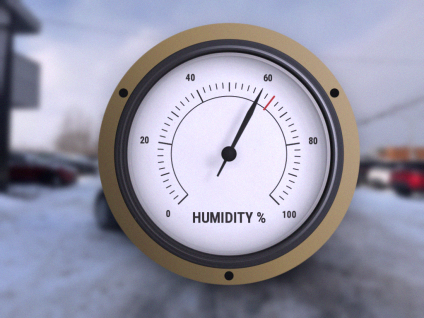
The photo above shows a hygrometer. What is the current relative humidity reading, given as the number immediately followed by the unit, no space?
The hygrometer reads 60%
